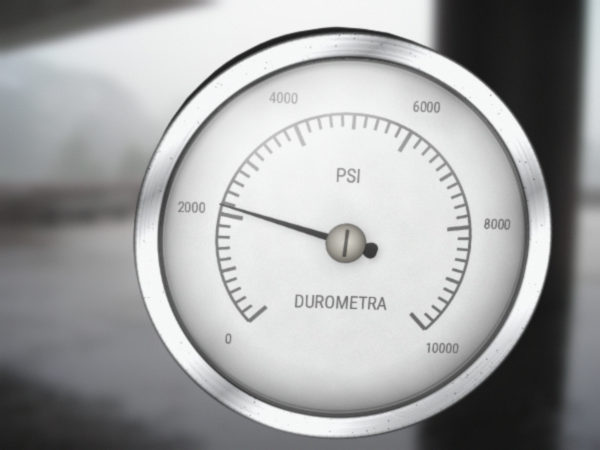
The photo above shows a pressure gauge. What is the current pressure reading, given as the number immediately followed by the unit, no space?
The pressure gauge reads 2200psi
